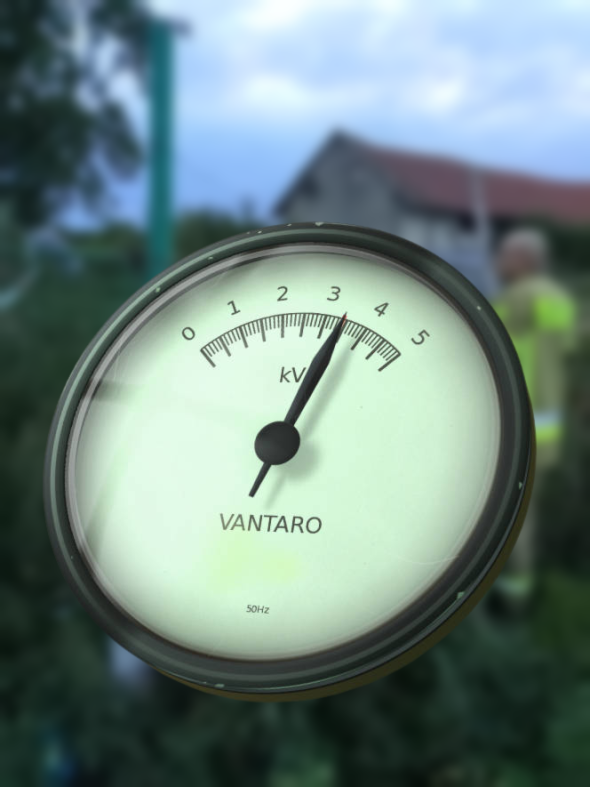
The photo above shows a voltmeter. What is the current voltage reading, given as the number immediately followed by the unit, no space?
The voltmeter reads 3.5kV
